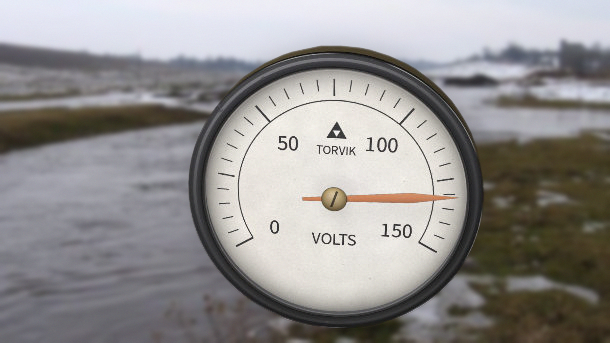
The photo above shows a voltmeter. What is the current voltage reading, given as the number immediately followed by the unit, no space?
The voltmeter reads 130V
